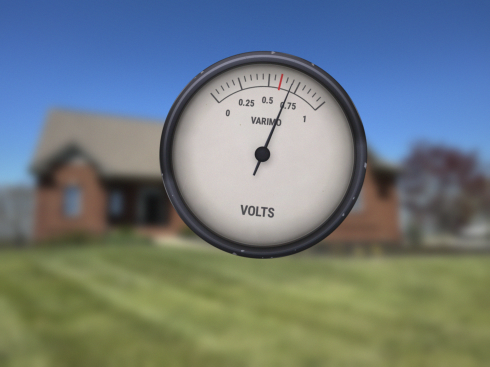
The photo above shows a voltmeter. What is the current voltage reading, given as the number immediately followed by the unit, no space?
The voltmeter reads 0.7V
